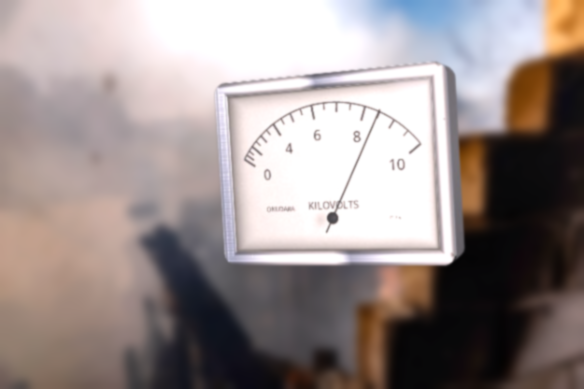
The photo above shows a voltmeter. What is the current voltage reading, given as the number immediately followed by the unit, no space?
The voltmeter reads 8.5kV
